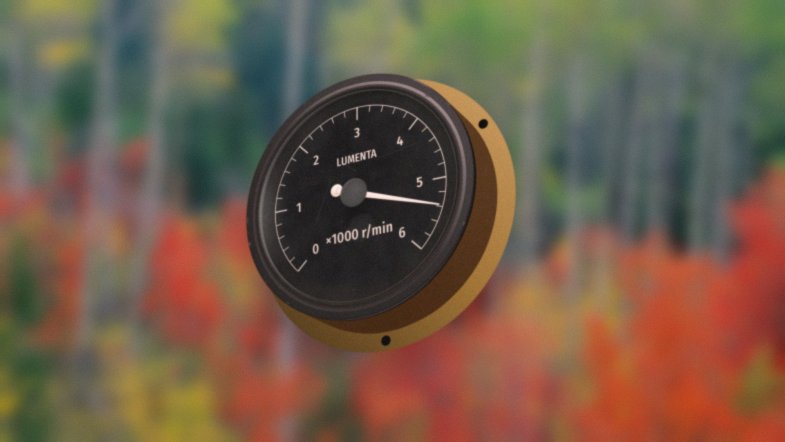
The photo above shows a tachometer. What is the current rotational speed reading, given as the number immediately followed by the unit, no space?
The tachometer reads 5400rpm
